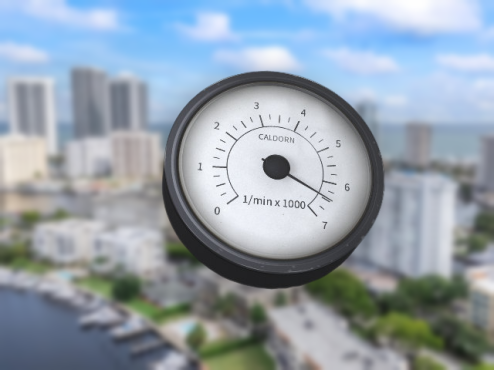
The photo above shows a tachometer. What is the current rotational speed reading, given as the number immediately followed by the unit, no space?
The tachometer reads 6500rpm
